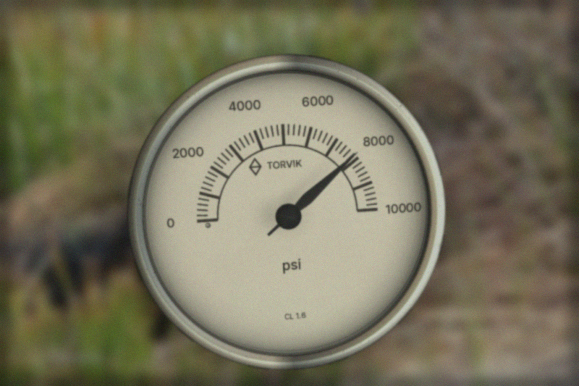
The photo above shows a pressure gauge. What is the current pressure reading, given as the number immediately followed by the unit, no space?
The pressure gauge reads 7800psi
